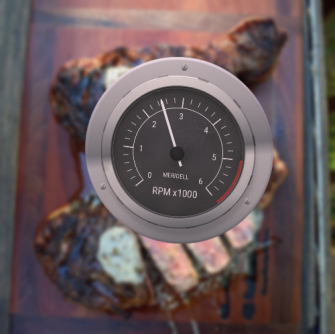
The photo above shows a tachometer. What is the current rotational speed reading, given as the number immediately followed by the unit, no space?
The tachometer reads 2500rpm
